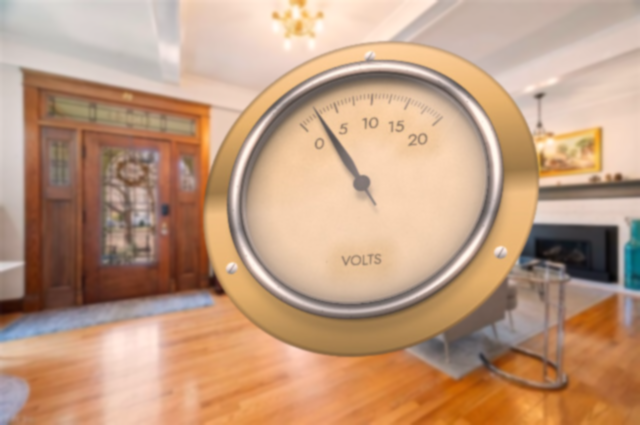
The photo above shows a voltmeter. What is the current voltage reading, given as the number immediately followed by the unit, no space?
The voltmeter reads 2.5V
